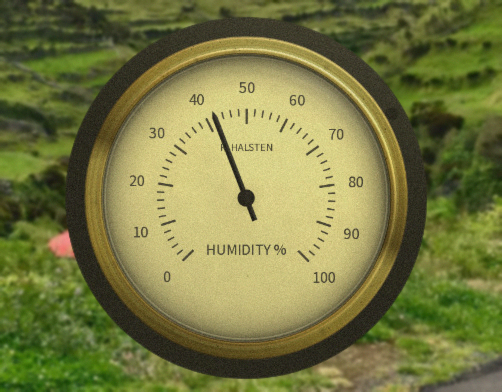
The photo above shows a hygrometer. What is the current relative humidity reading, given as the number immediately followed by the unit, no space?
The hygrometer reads 42%
